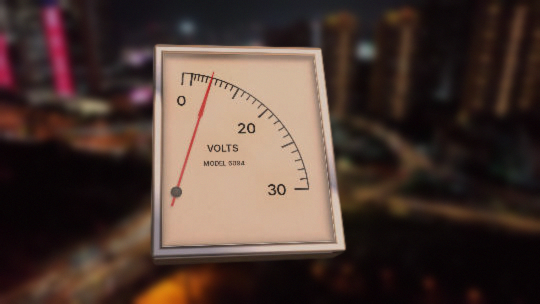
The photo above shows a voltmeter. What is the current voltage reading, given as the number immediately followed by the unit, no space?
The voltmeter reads 10V
